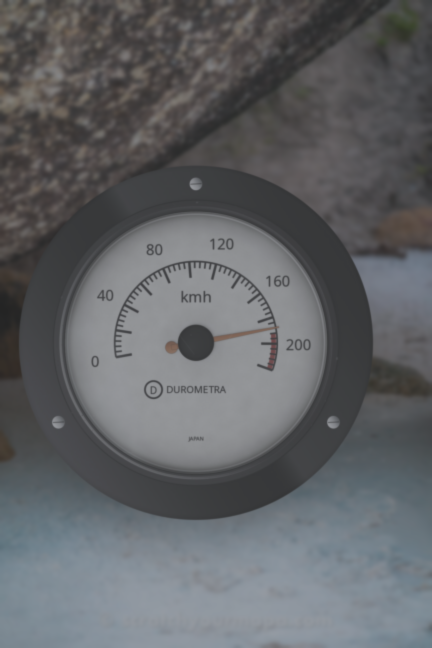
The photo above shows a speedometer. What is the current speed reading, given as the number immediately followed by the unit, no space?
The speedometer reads 188km/h
